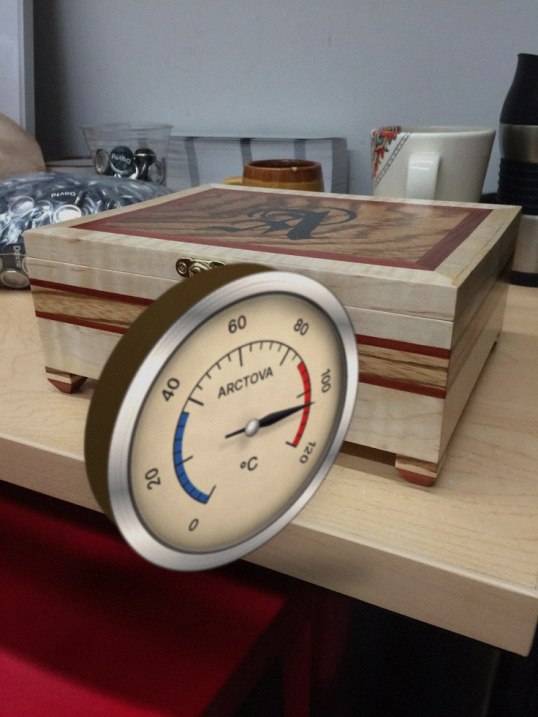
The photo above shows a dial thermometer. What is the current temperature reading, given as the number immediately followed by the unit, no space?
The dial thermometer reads 104°C
